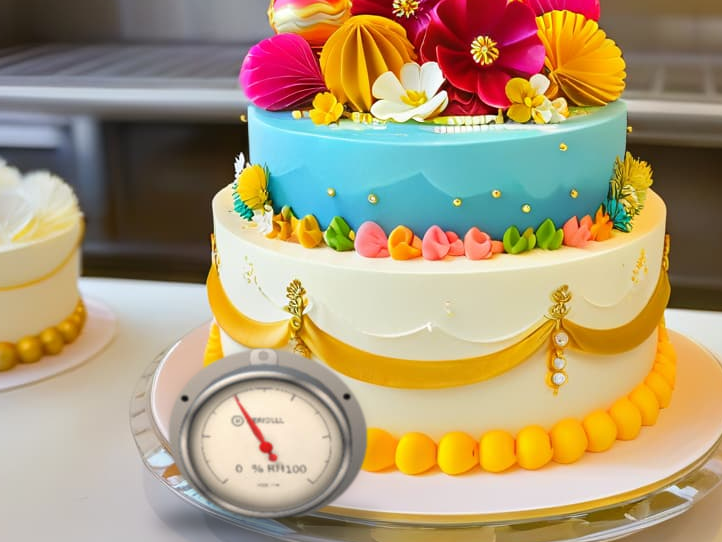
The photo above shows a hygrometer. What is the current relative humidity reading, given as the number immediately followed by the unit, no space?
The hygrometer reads 40%
